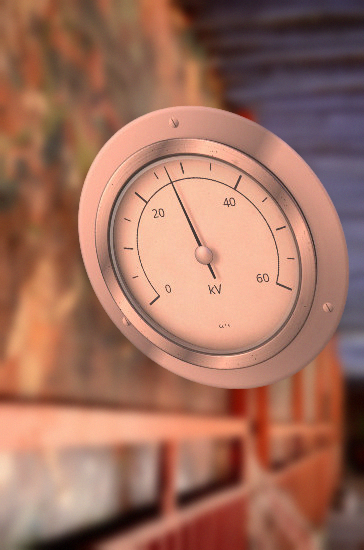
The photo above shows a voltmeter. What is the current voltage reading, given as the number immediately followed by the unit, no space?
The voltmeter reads 27.5kV
